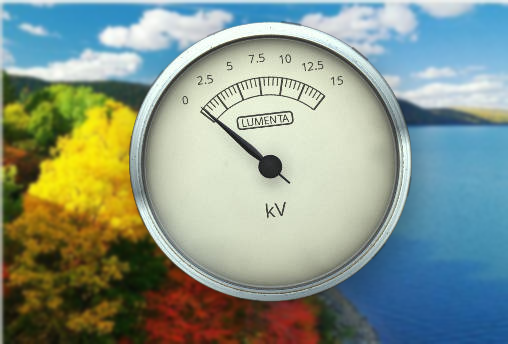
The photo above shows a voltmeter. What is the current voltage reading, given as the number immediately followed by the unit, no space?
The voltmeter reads 0.5kV
